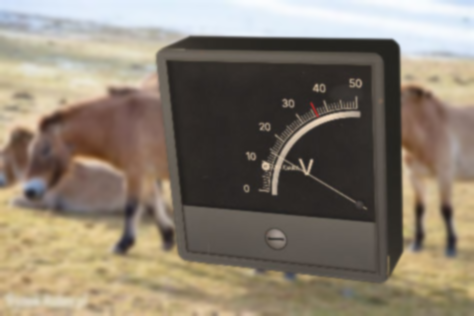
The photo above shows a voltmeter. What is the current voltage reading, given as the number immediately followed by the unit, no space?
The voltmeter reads 15V
